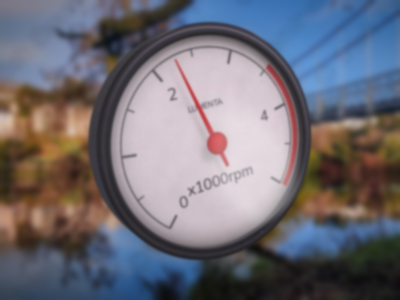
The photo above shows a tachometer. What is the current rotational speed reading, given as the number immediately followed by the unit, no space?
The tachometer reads 2250rpm
